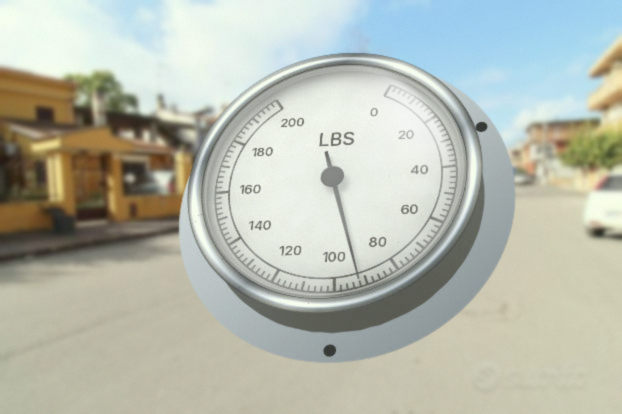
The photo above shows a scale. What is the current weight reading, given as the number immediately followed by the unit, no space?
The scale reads 92lb
